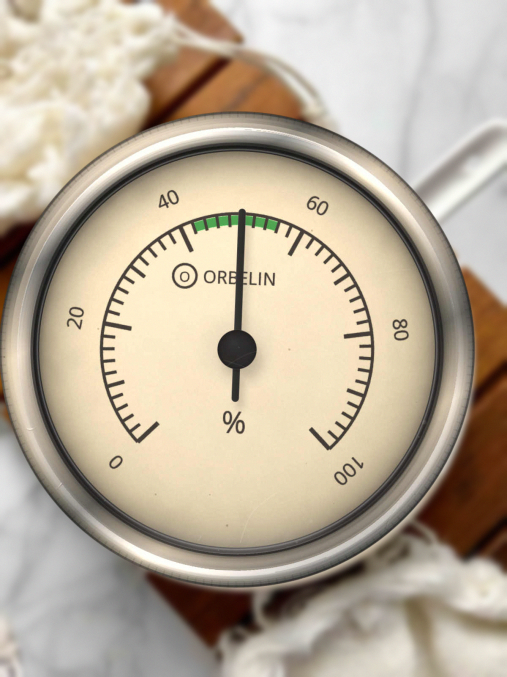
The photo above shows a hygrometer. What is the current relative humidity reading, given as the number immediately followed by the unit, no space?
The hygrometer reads 50%
